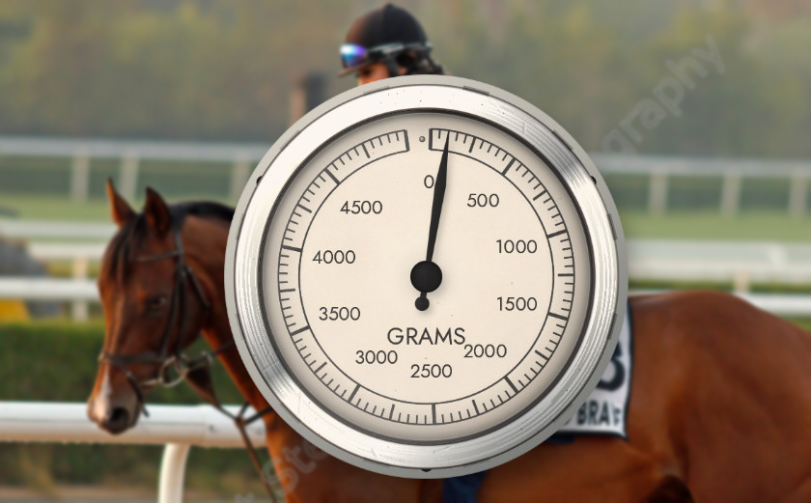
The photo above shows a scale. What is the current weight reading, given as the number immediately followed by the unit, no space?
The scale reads 100g
